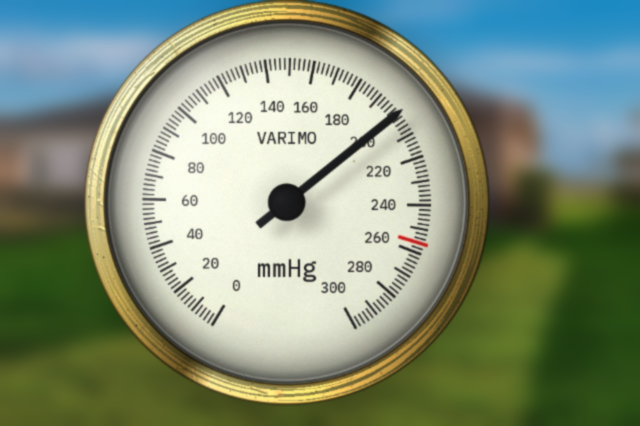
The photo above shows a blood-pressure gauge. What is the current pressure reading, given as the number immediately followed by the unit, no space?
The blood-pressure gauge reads 200mmHg
